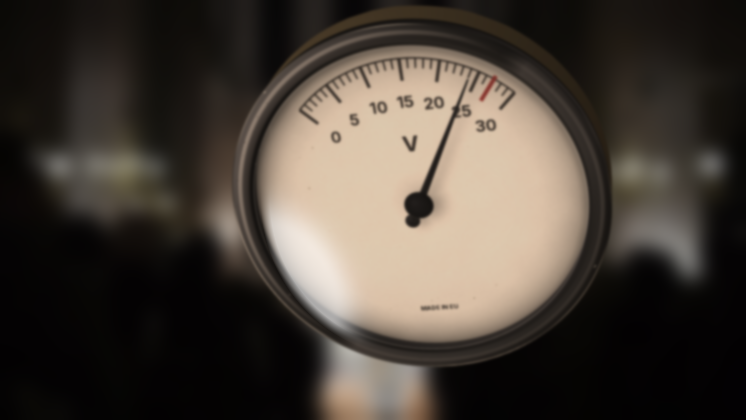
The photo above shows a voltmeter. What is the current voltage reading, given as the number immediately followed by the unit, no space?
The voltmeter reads 24V
